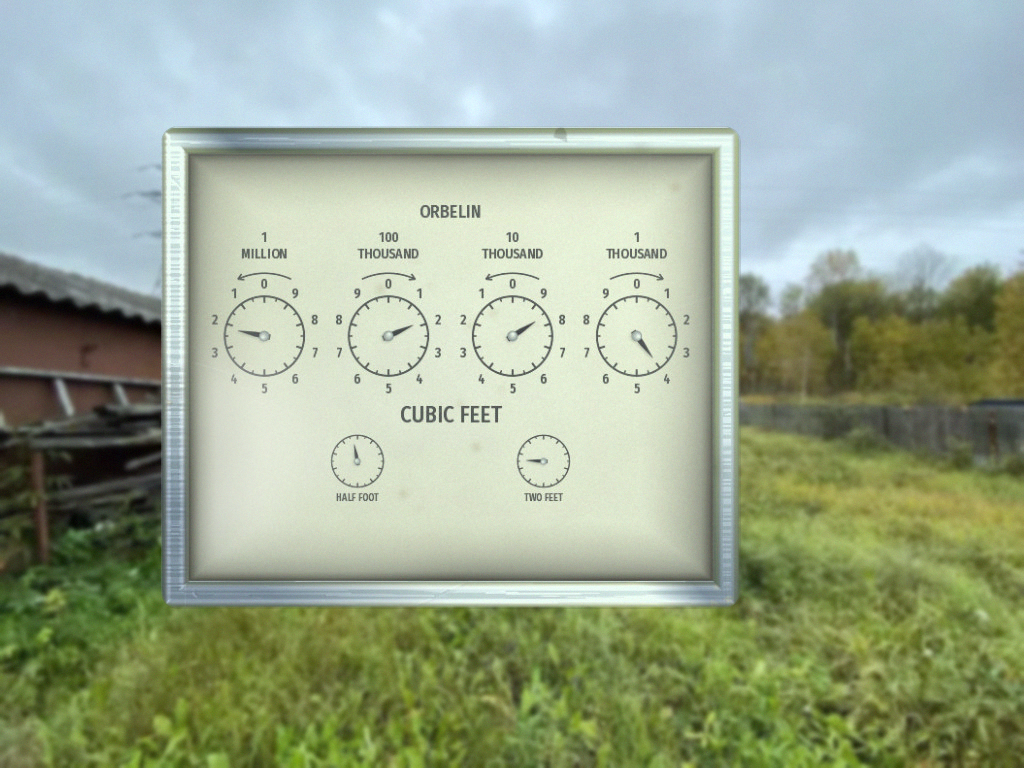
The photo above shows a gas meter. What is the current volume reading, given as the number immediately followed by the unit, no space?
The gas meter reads 218400ft³
